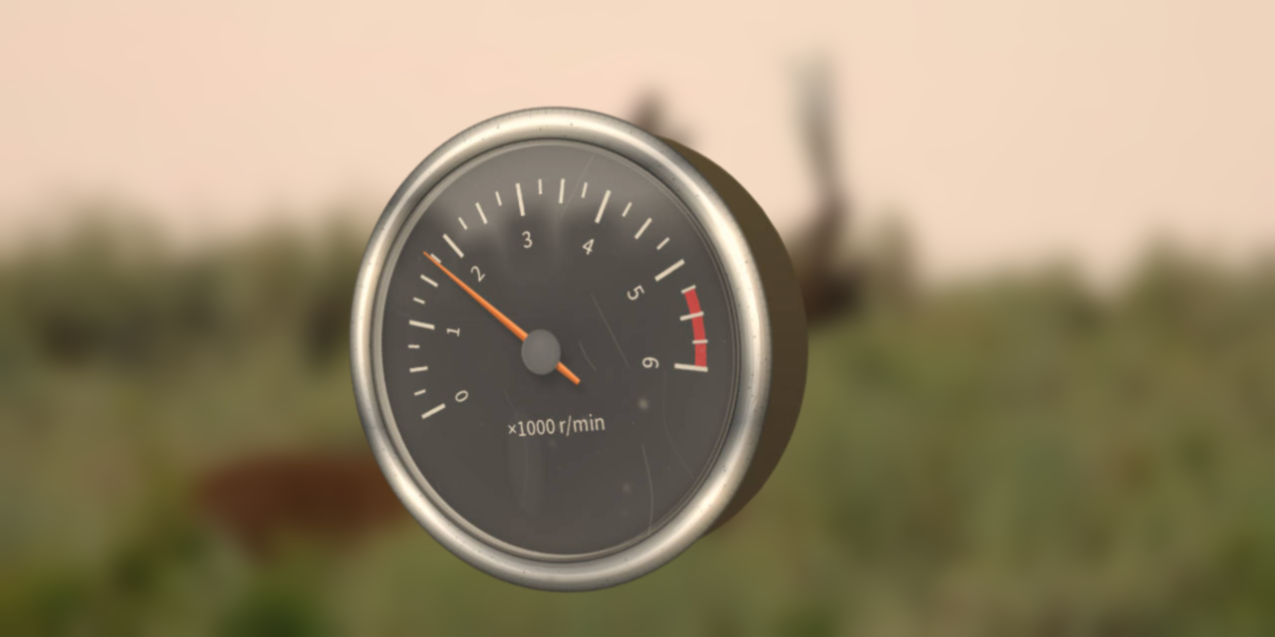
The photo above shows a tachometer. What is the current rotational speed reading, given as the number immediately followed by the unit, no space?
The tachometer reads 1750rpm
